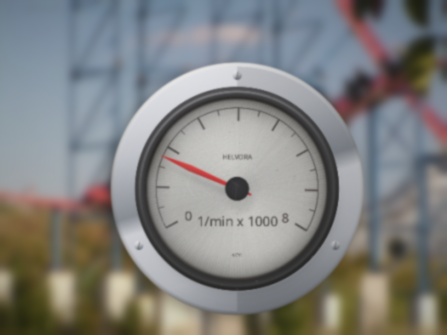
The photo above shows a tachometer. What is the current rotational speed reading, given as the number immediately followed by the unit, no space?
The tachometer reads 1750rpm
